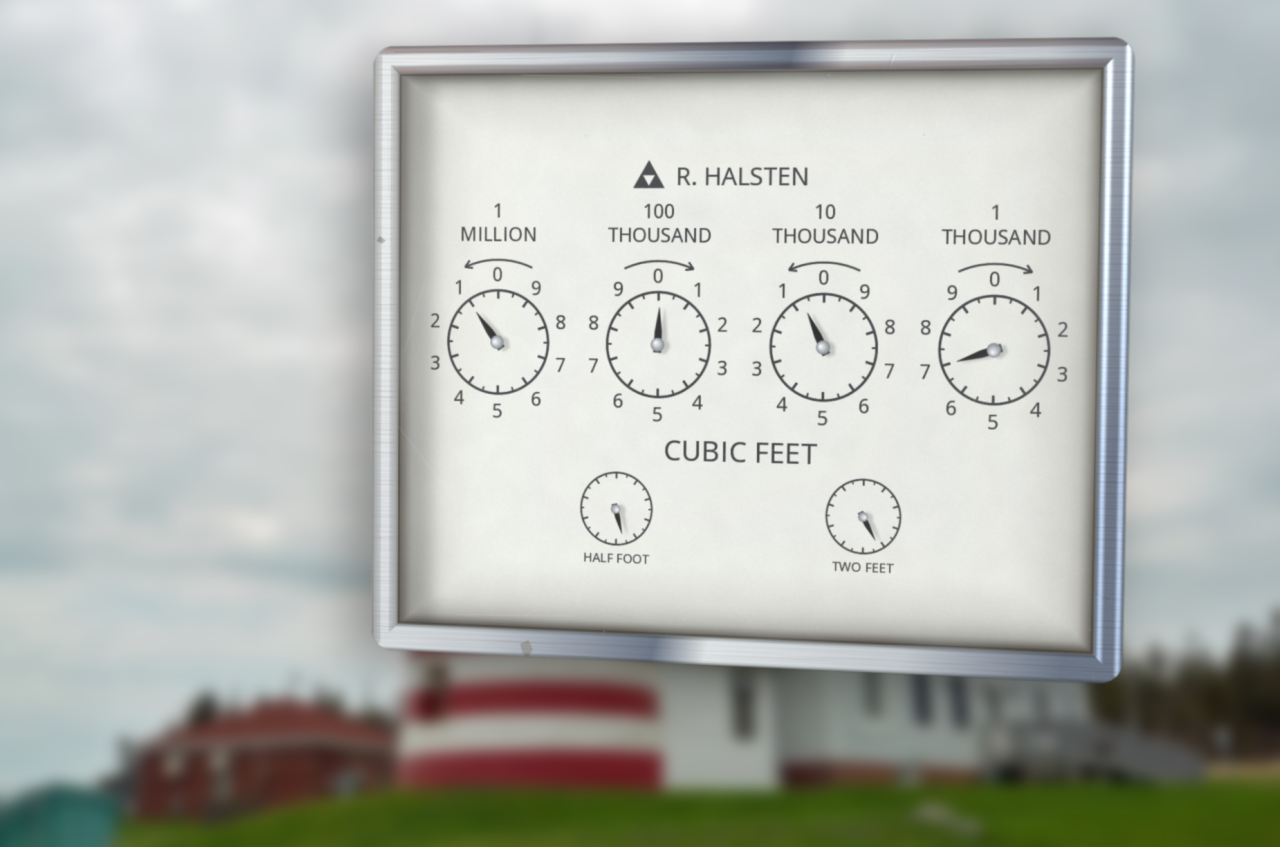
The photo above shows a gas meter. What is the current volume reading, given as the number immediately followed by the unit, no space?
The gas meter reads 100700ft³
